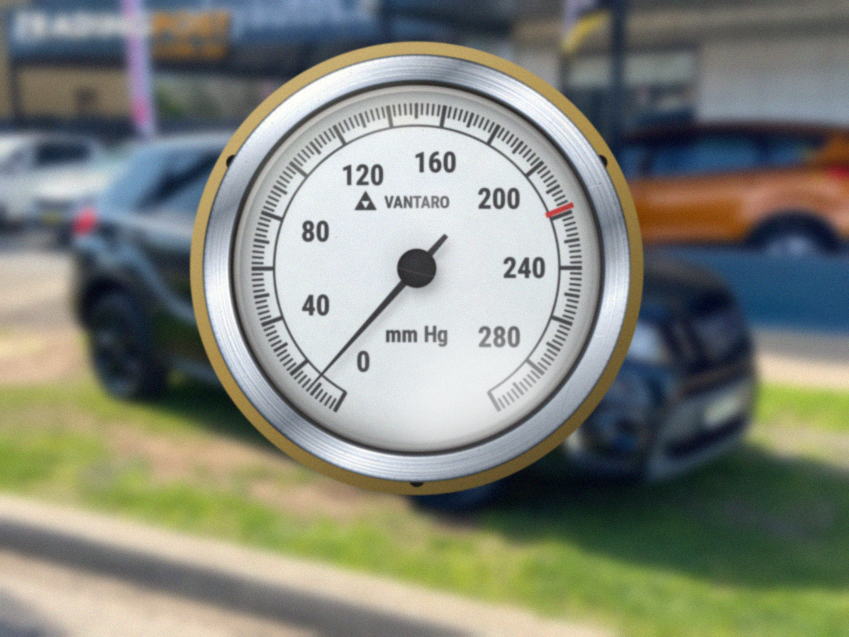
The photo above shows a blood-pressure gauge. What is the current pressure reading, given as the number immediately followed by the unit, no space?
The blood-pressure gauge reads 12mmHg
